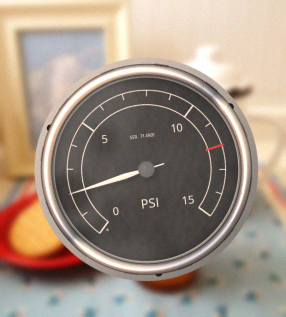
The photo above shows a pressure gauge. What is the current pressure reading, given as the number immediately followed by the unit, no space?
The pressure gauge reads 2psi
